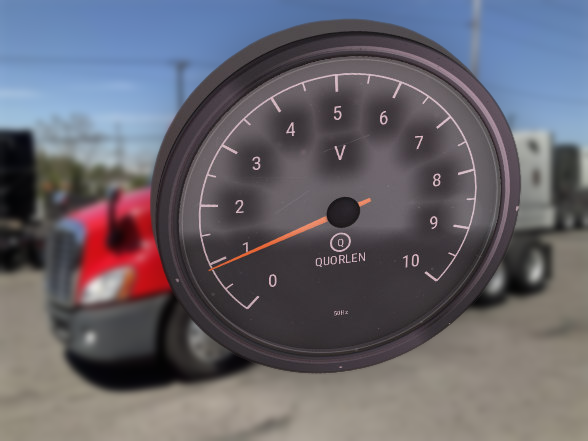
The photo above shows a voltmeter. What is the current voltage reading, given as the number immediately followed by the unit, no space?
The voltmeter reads 1V
